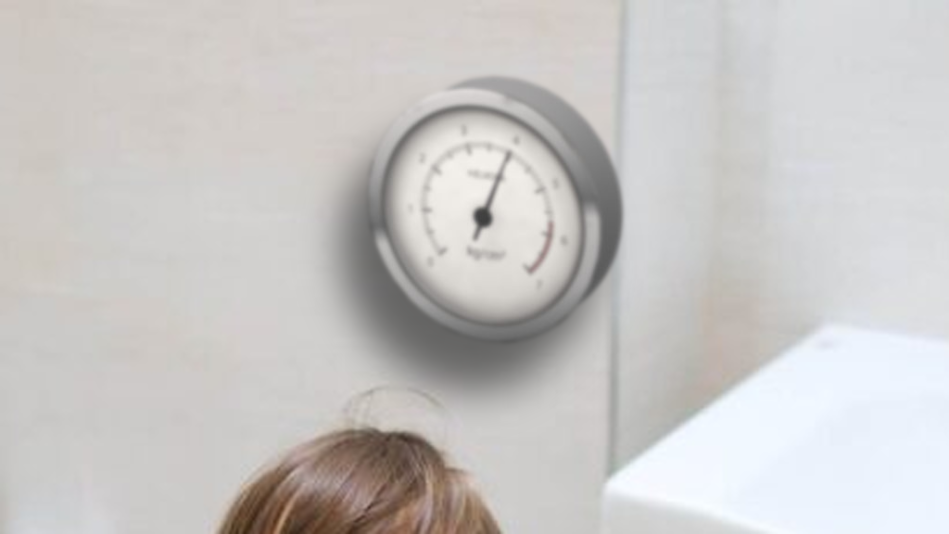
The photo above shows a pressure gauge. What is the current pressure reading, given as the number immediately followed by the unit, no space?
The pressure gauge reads 4kg/cm²
